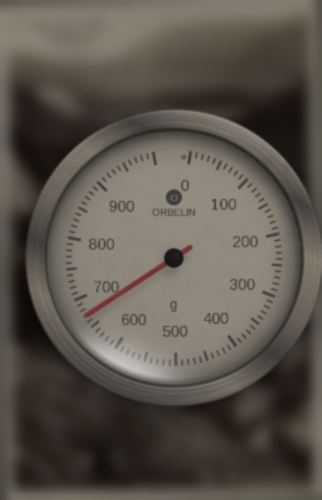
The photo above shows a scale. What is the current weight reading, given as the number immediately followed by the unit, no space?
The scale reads 670g
